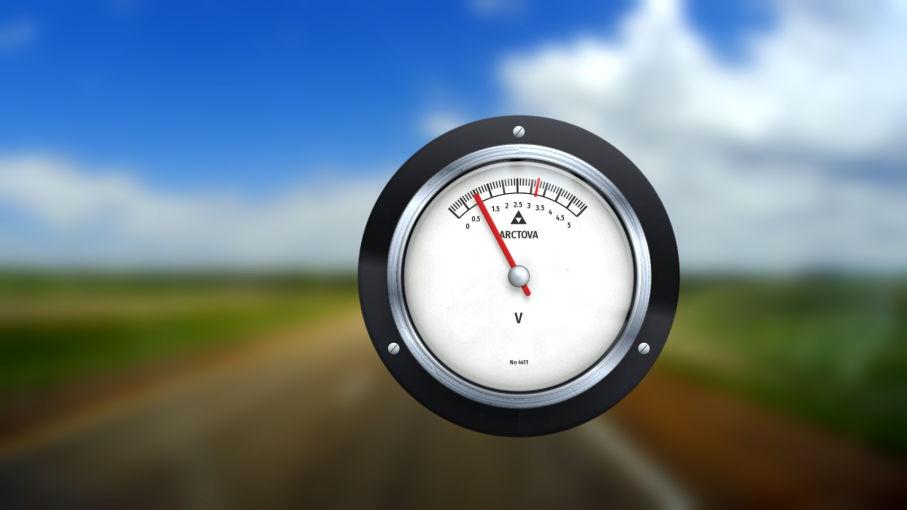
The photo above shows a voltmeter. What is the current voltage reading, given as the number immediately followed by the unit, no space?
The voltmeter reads 1V
